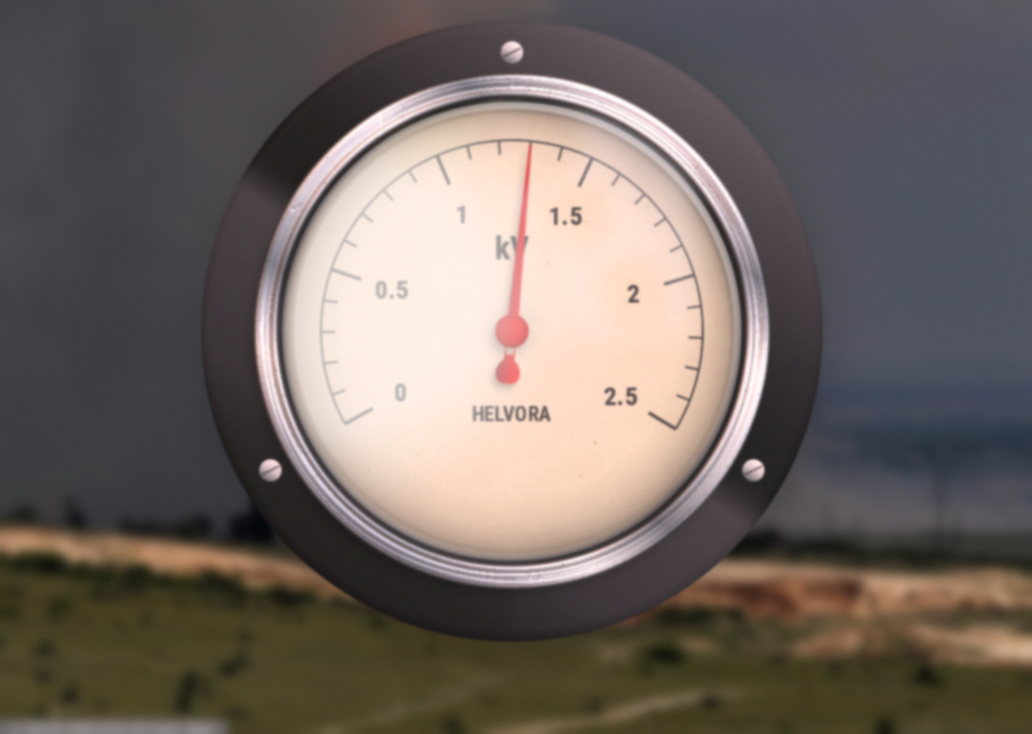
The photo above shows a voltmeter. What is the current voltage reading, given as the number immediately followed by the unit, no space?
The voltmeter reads 1.3kV
